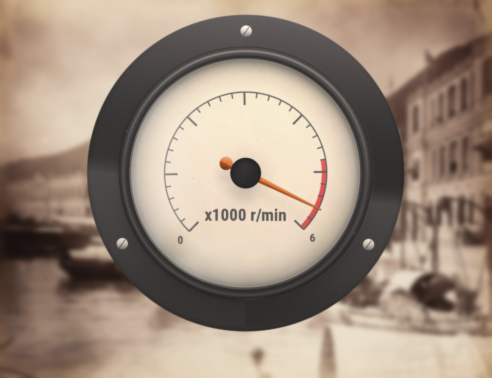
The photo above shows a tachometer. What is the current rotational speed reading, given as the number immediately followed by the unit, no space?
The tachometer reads 5600rpm
